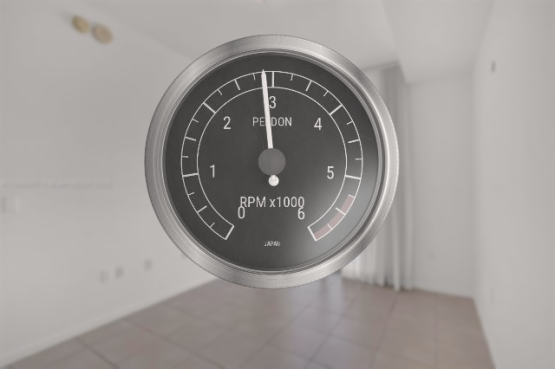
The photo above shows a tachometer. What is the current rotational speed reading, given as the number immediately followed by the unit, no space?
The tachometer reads 2875rpm
